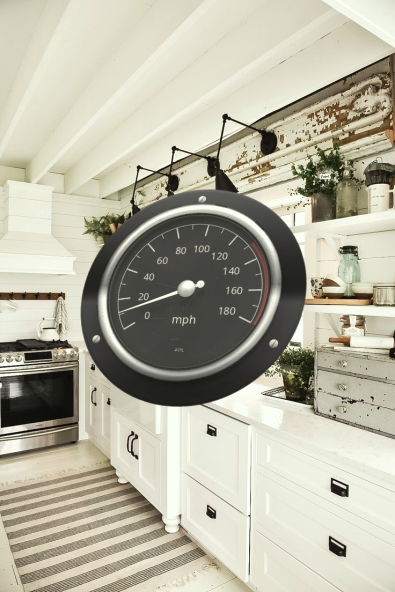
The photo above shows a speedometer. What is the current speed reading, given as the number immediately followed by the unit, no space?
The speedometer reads 10mph
